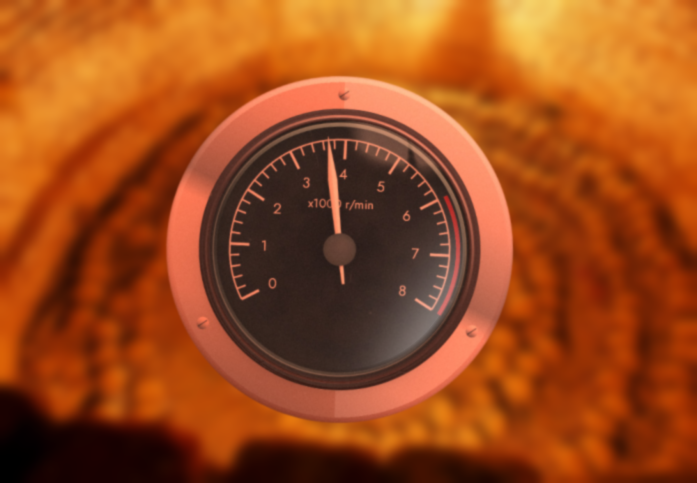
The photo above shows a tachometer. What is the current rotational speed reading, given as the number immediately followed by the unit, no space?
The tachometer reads 3700rpm
